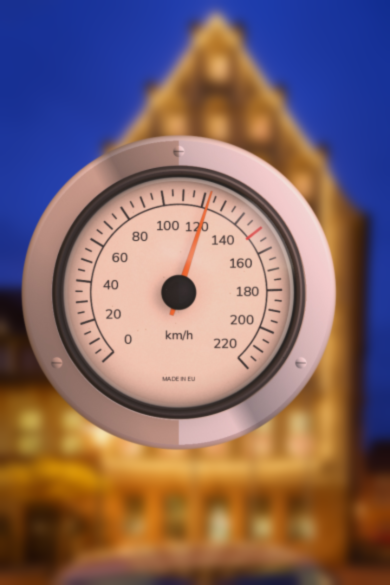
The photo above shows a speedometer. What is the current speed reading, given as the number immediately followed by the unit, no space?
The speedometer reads 122.5km/h
